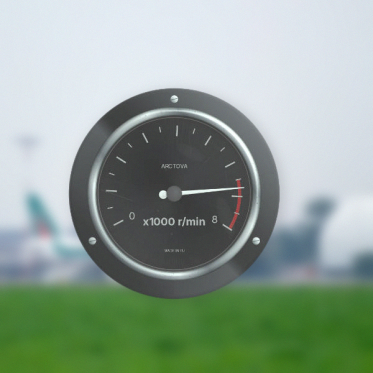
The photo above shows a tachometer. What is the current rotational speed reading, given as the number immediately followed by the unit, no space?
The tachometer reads 6750rpm
